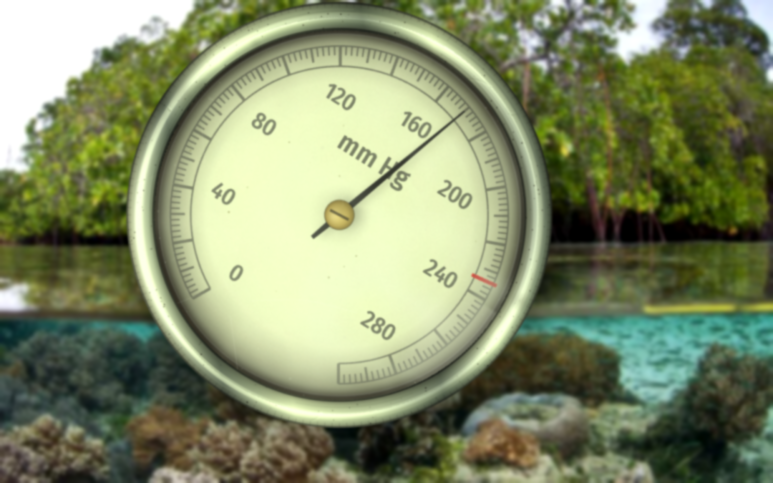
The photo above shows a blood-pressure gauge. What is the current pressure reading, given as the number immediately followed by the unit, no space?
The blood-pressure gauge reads 170mmHg
